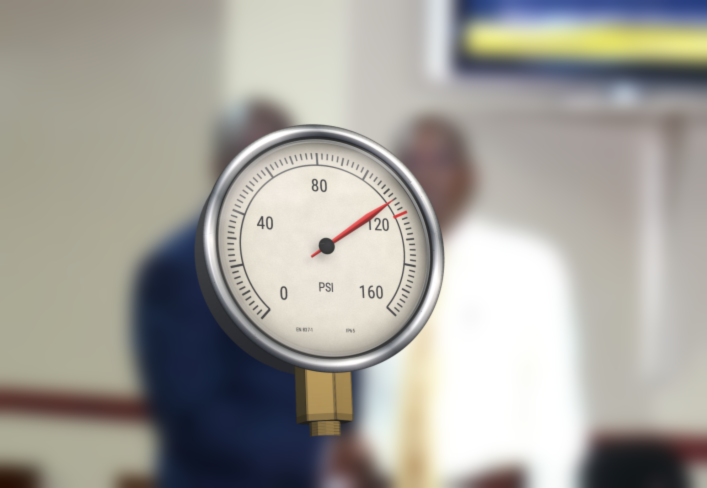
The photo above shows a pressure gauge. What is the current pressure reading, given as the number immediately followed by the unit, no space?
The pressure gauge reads 114psi
